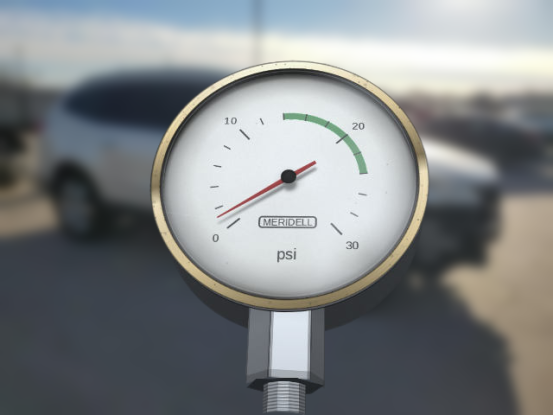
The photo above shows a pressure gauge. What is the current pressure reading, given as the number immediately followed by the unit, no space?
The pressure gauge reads 1psi
